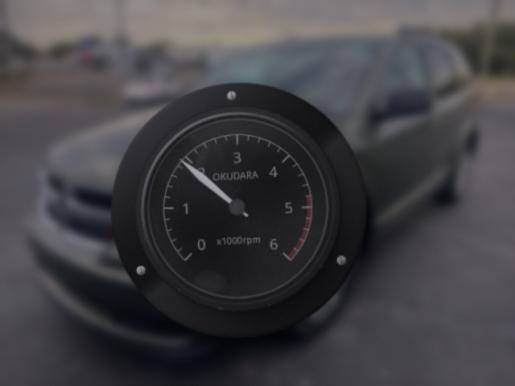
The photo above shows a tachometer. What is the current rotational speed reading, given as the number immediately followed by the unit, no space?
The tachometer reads 1900rpm
